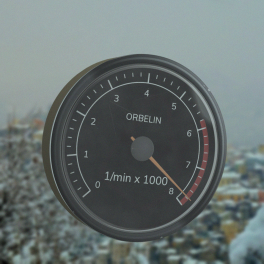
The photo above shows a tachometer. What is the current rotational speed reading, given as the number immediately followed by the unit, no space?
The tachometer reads 7800rpm
